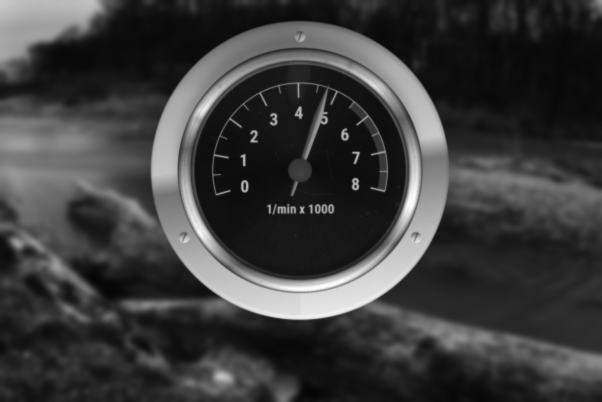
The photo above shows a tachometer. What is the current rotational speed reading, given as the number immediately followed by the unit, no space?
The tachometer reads 4750rpm
